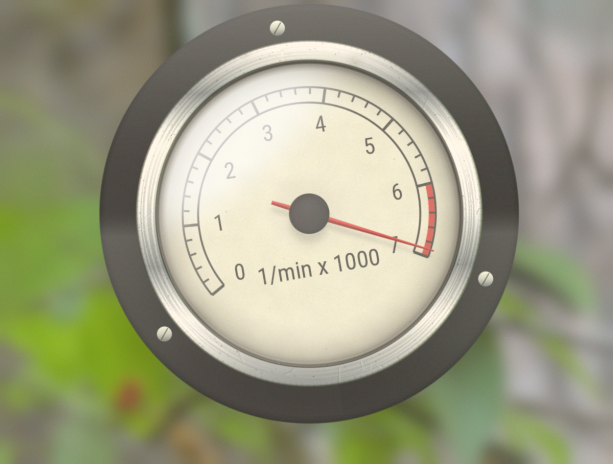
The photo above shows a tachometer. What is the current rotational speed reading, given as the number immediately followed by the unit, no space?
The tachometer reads 6900rpm
